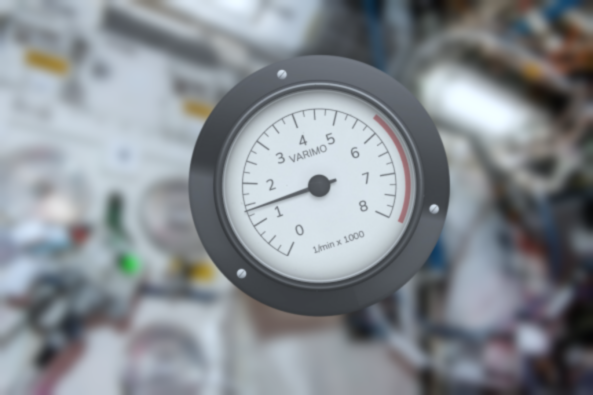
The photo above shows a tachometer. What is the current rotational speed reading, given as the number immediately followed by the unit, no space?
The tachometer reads 1375rpm
